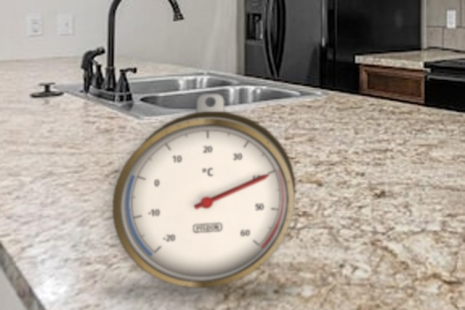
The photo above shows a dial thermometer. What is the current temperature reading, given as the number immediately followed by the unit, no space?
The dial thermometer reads 40°C
